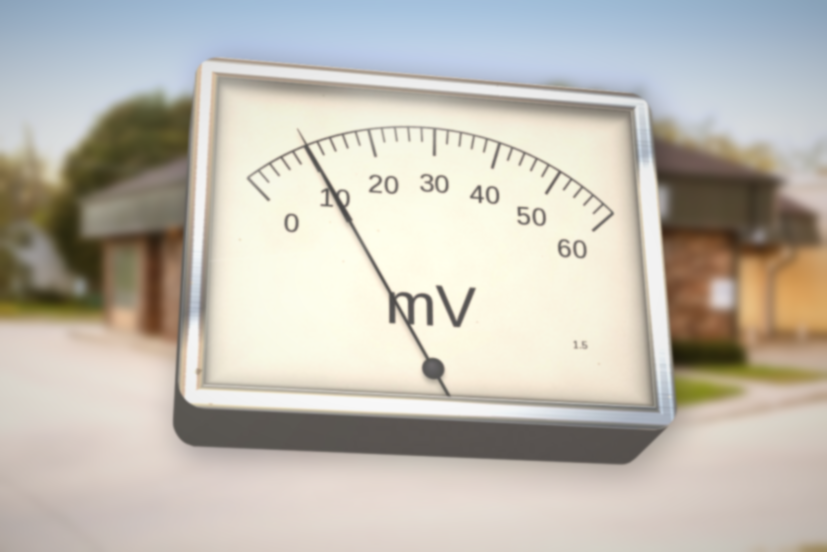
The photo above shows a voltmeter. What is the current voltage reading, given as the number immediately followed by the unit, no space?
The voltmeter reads 10mV
